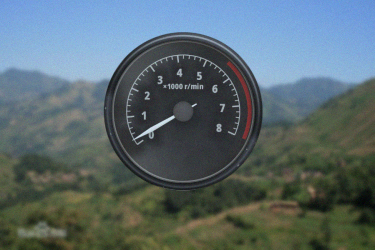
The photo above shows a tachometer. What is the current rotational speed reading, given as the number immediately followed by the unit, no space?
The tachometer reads 200rpm
